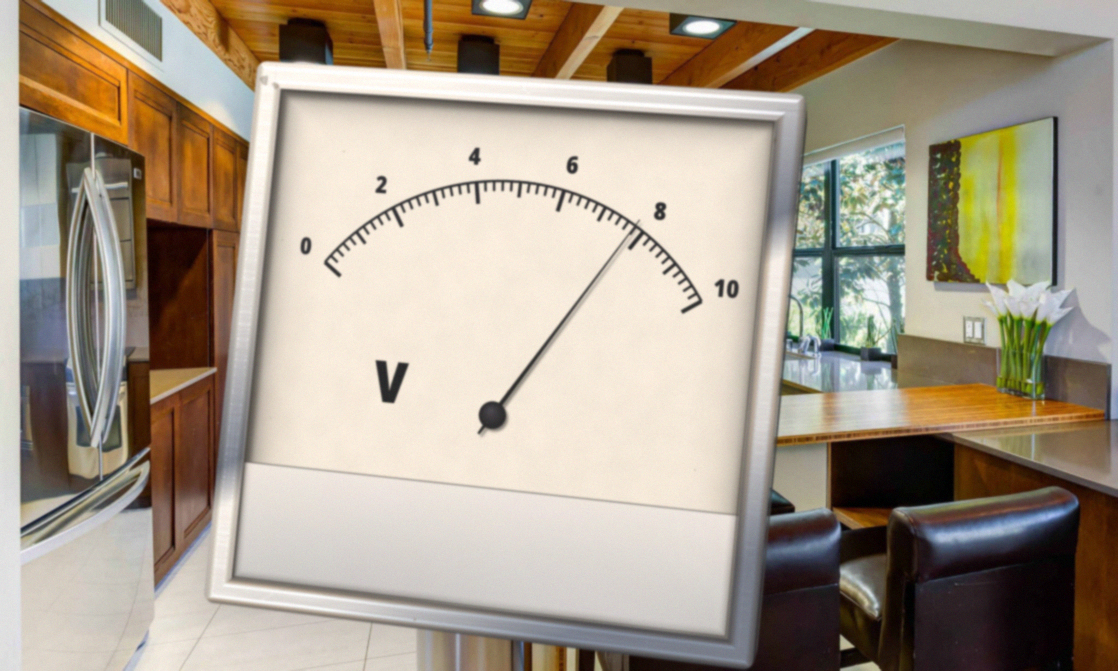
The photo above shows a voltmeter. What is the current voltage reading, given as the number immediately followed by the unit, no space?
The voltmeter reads 7.8V
